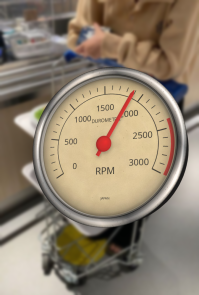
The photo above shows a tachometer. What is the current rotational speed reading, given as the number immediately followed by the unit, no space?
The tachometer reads 1900rpm
